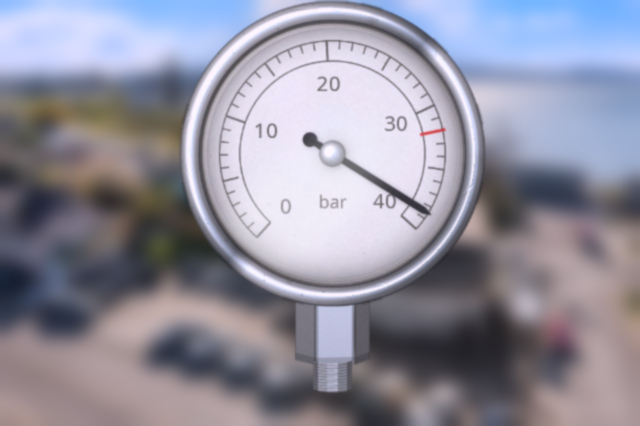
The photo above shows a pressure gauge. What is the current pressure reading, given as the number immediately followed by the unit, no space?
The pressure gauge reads 38.5bar
